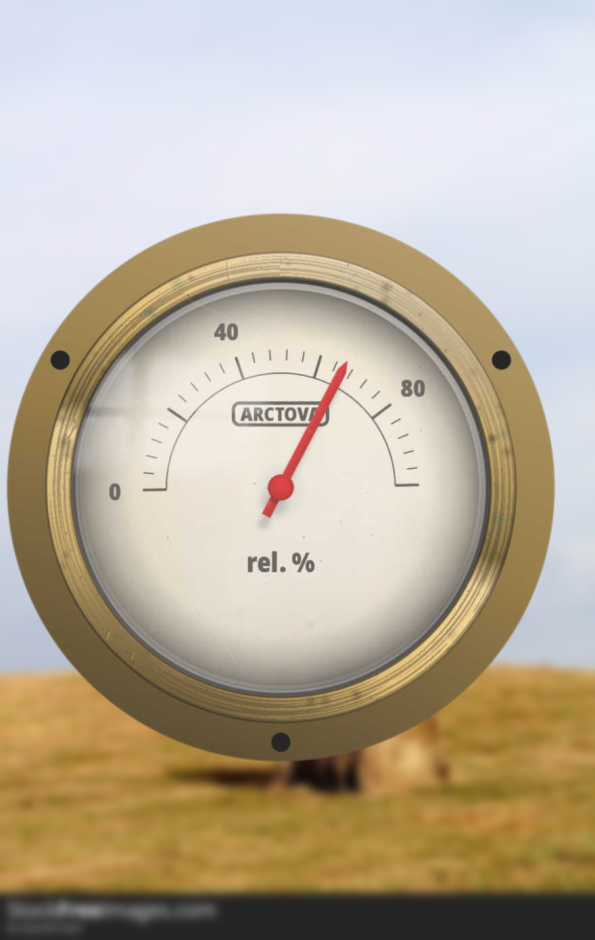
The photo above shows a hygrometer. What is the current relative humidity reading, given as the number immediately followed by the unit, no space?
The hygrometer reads 66%
